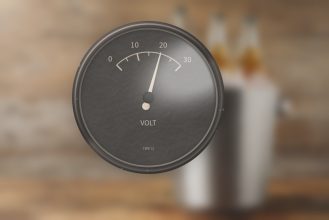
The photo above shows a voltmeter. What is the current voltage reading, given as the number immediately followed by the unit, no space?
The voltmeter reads 20V
